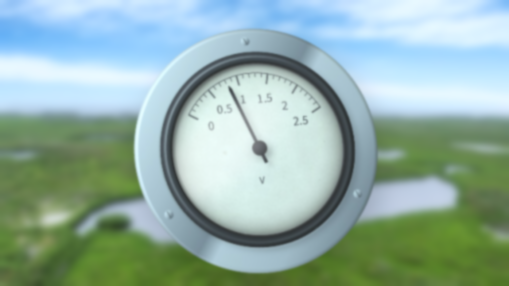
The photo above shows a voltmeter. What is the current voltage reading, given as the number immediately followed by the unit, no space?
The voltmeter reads 0.8V
